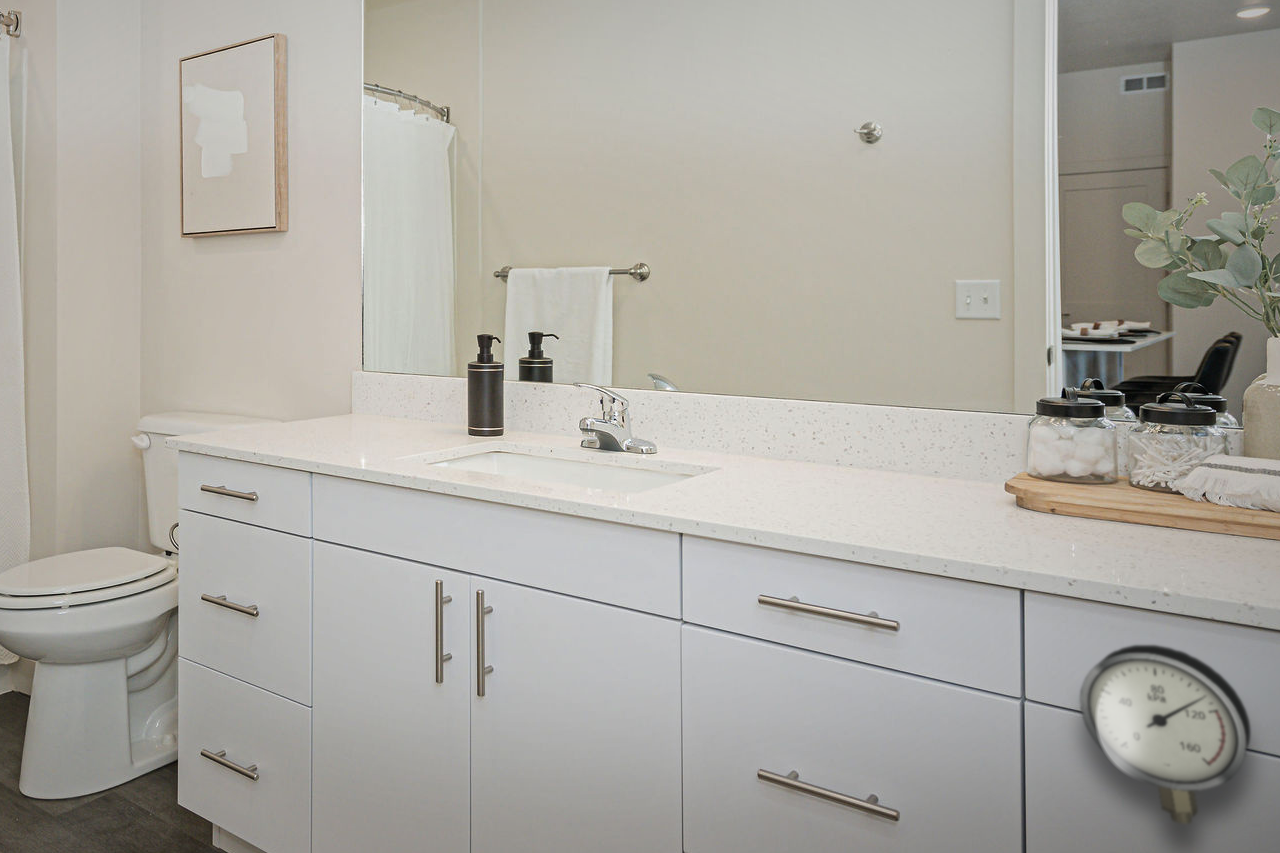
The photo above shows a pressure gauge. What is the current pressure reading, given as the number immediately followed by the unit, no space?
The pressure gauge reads 110kPa
